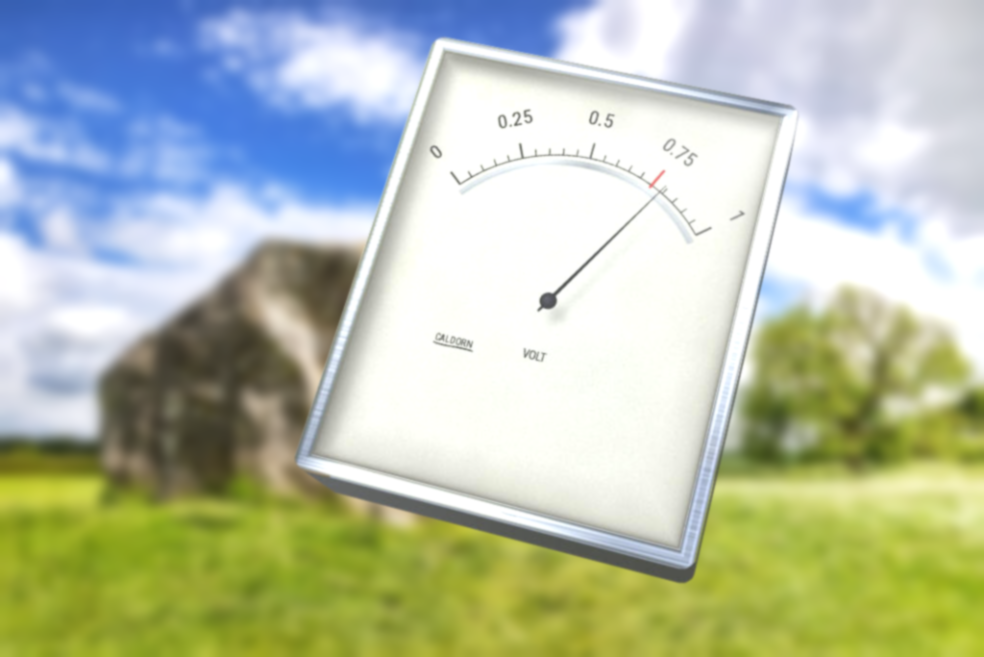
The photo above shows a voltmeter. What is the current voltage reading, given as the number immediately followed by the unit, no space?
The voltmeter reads 0.8V
